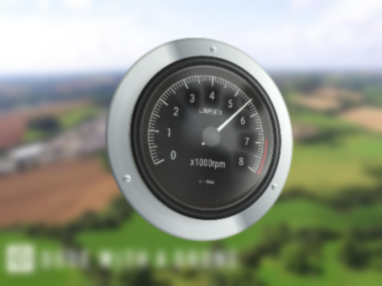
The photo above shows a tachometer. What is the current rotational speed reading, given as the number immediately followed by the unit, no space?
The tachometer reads 5500rpm
